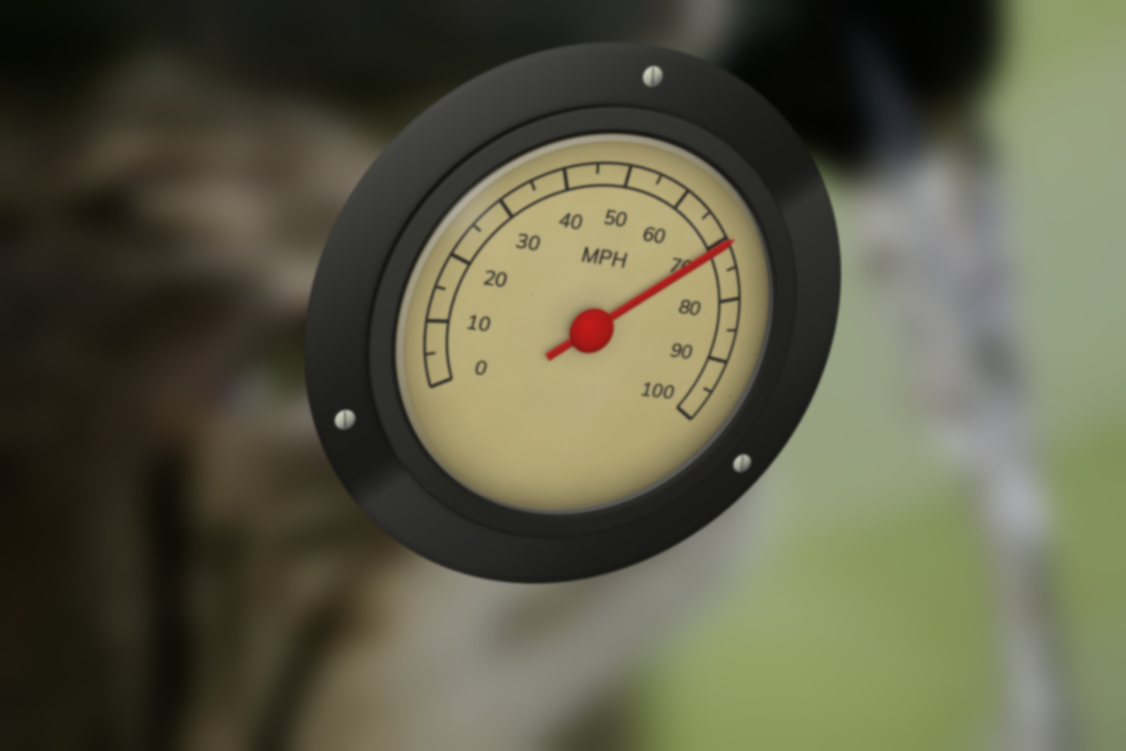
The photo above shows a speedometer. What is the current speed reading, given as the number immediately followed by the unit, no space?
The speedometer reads 70mph
